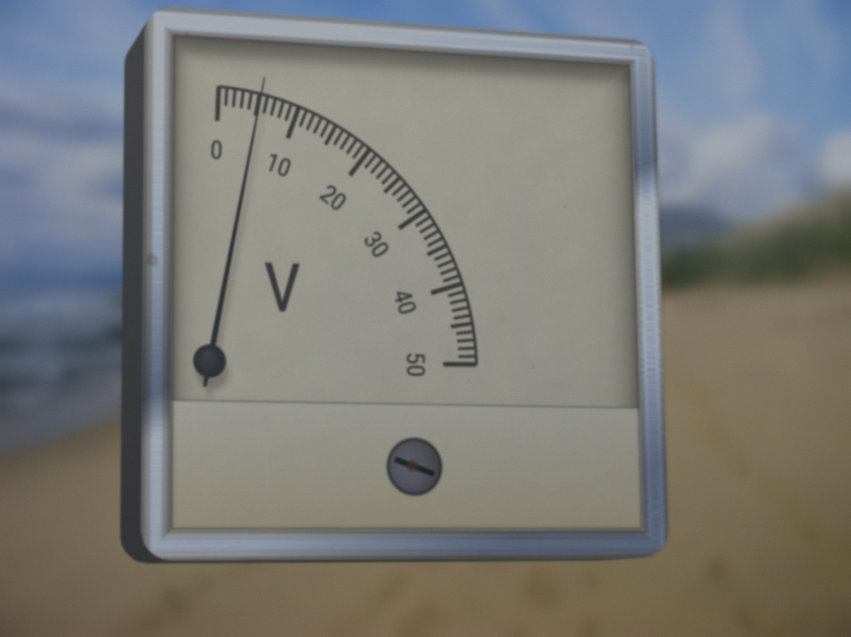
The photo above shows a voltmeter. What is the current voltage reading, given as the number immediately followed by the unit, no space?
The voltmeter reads 5V
